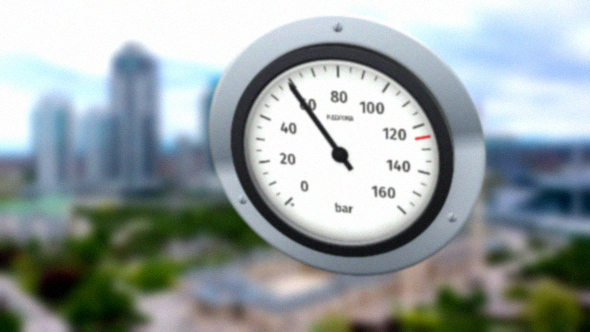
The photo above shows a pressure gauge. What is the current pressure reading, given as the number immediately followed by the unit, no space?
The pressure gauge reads 60bar
